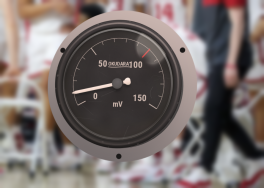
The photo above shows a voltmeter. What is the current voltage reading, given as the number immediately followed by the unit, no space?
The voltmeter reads 10mV
